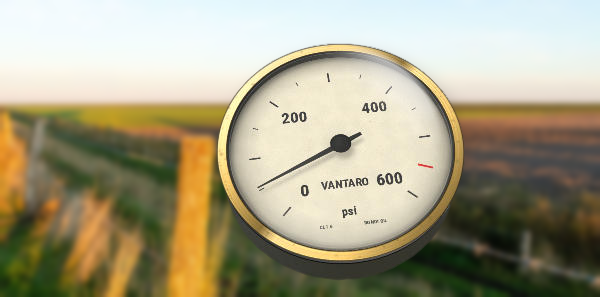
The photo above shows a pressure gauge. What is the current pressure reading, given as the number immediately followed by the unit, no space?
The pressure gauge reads 50psi
